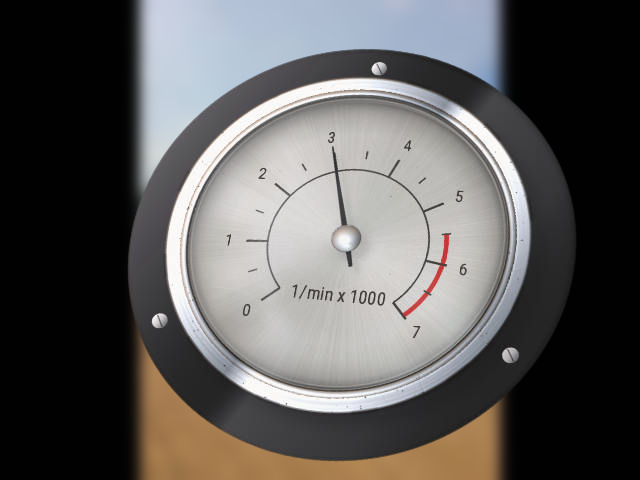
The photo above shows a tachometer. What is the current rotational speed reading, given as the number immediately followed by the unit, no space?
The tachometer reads 3000rpm
